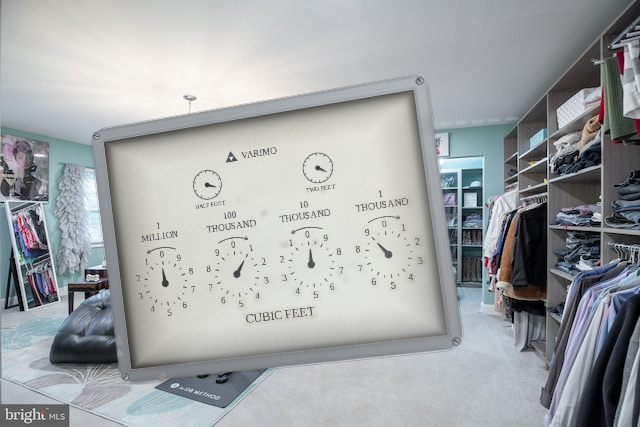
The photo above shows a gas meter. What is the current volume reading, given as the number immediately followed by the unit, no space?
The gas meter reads 9900ft³
